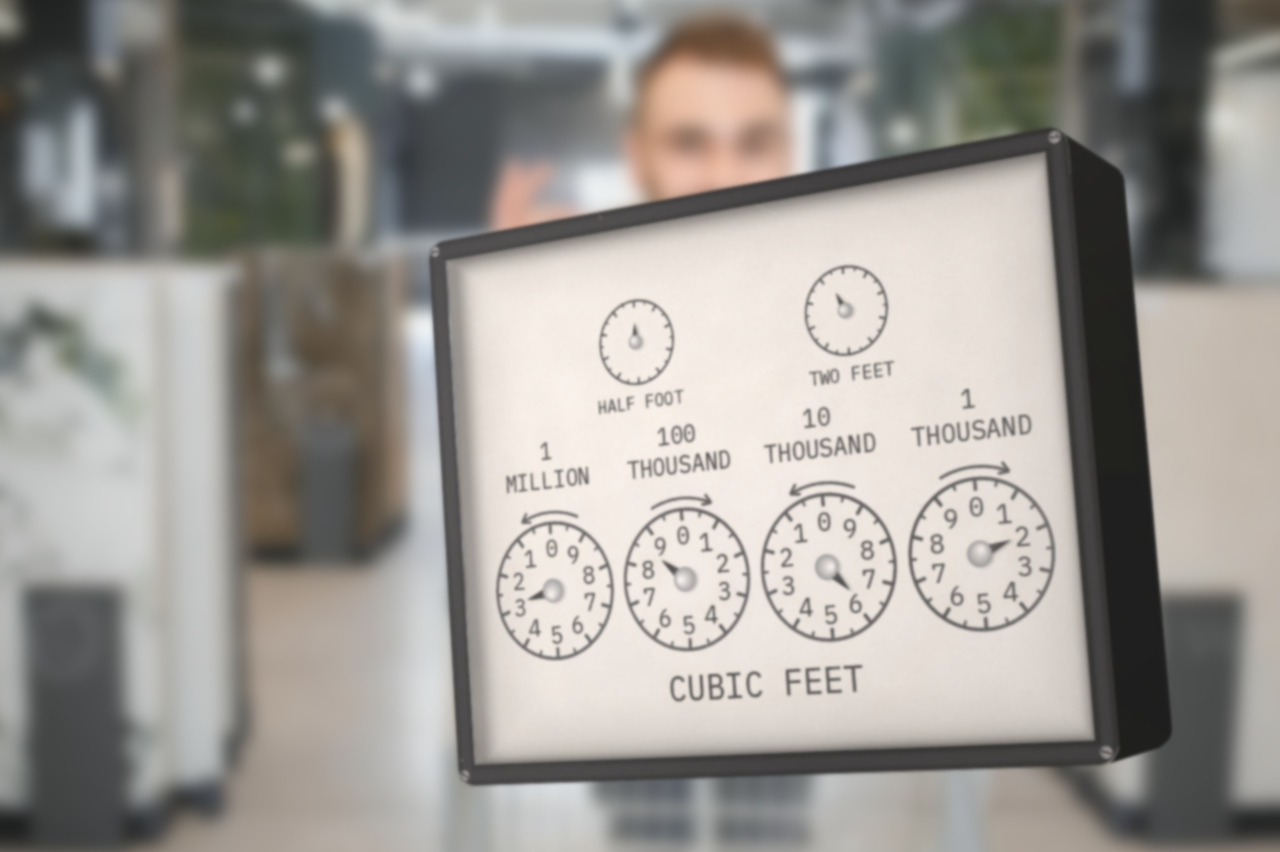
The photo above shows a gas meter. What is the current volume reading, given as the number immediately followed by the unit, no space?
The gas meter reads 286200ft³
